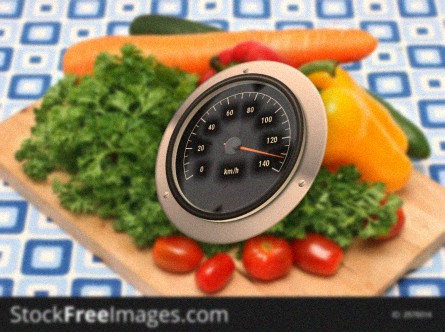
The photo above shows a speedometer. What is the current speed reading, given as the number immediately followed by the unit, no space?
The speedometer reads 132.5km/h
